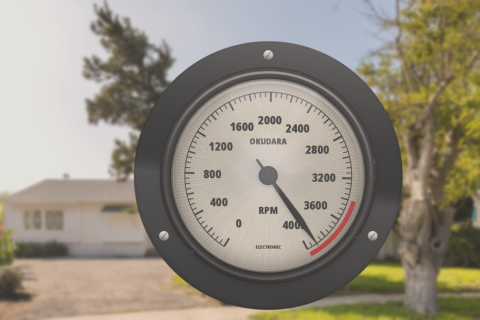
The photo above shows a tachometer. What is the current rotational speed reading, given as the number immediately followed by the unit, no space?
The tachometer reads 3900rpm
